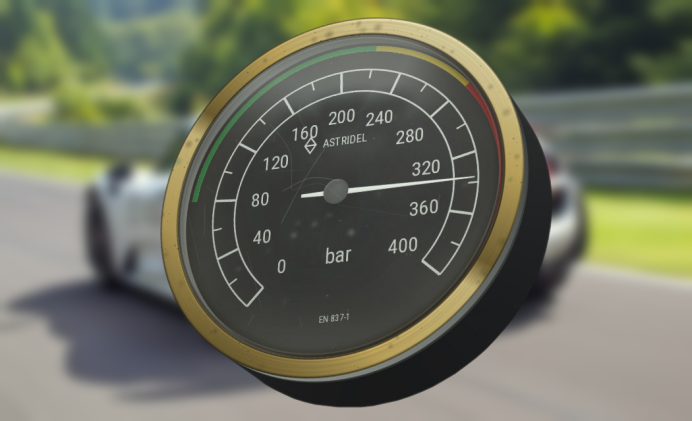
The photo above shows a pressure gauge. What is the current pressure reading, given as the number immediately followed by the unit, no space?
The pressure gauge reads 340bar
